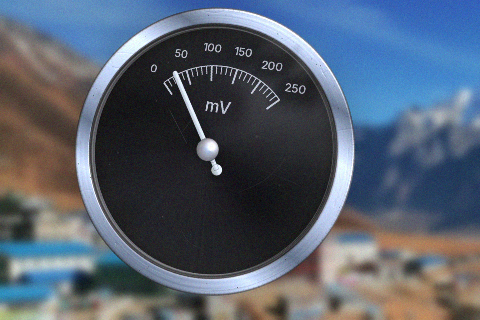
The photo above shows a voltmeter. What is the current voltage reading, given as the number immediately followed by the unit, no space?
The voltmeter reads 30mV
